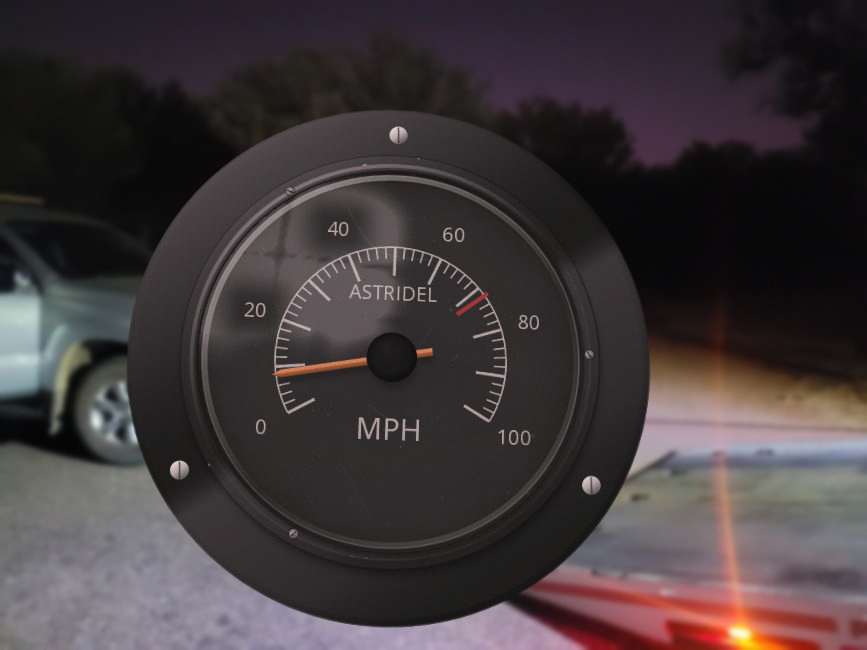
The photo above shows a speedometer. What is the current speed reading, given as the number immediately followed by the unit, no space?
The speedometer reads 8mph
